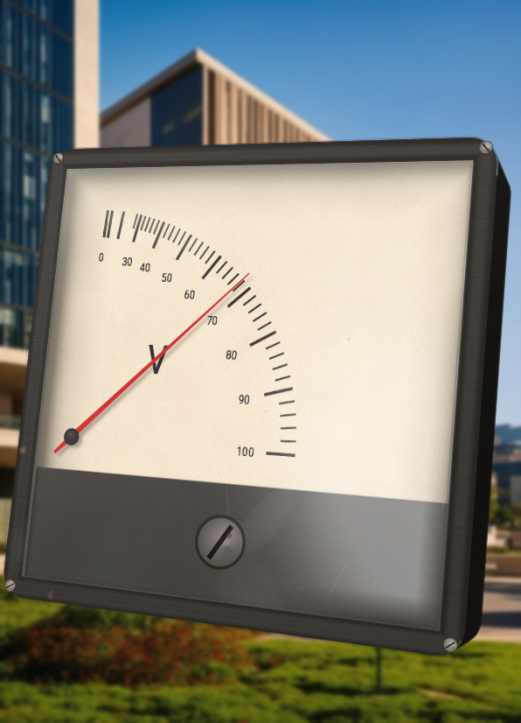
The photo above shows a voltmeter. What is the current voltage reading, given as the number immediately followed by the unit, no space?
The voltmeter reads 68V
